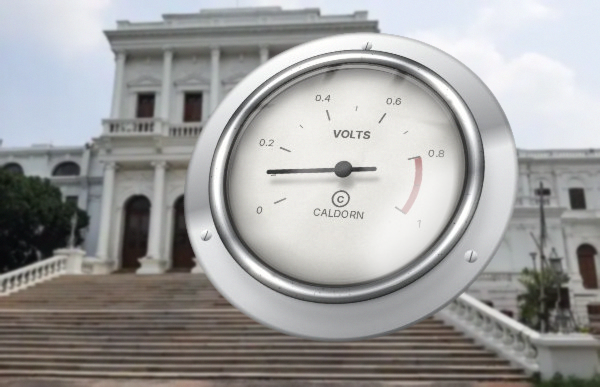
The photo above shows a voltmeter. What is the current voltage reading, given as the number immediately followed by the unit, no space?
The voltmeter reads 0.1V
